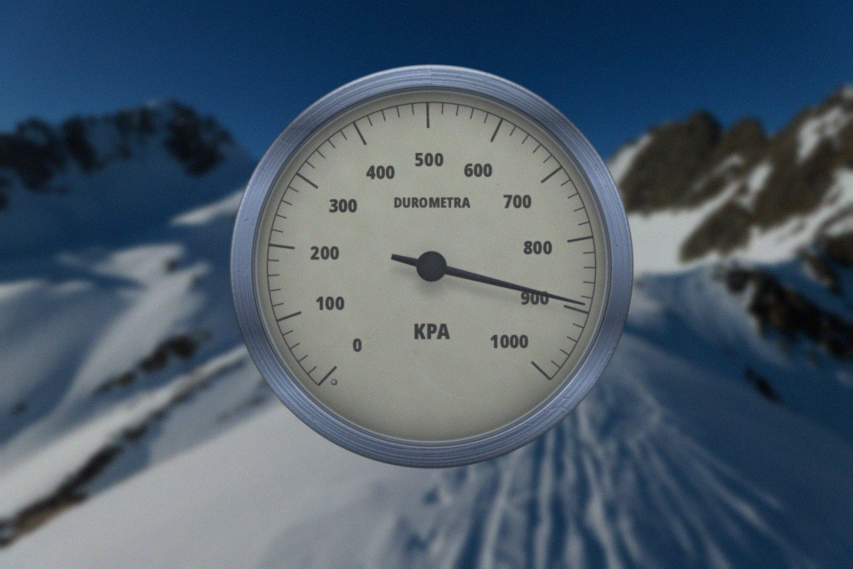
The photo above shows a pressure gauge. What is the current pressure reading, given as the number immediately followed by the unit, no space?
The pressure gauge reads 890kPa
